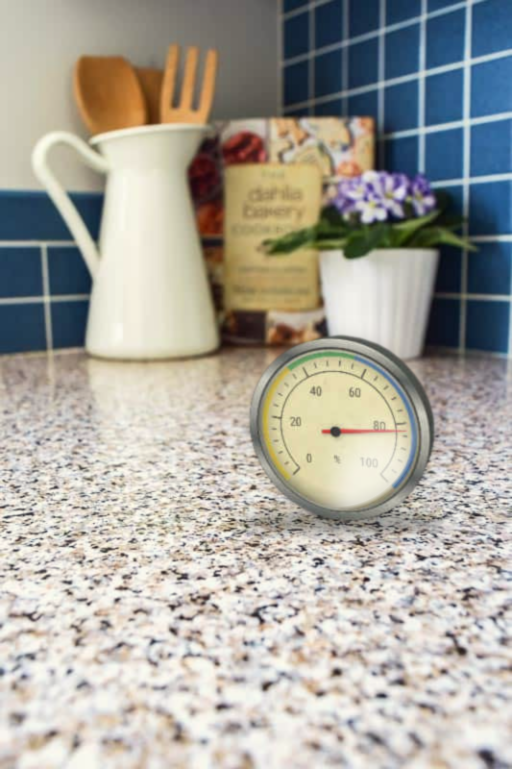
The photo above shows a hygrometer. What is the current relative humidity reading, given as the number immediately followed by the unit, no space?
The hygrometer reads 82%
